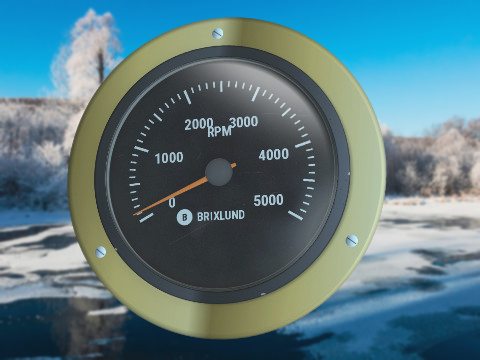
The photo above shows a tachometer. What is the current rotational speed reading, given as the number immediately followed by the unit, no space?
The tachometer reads 100rpm
